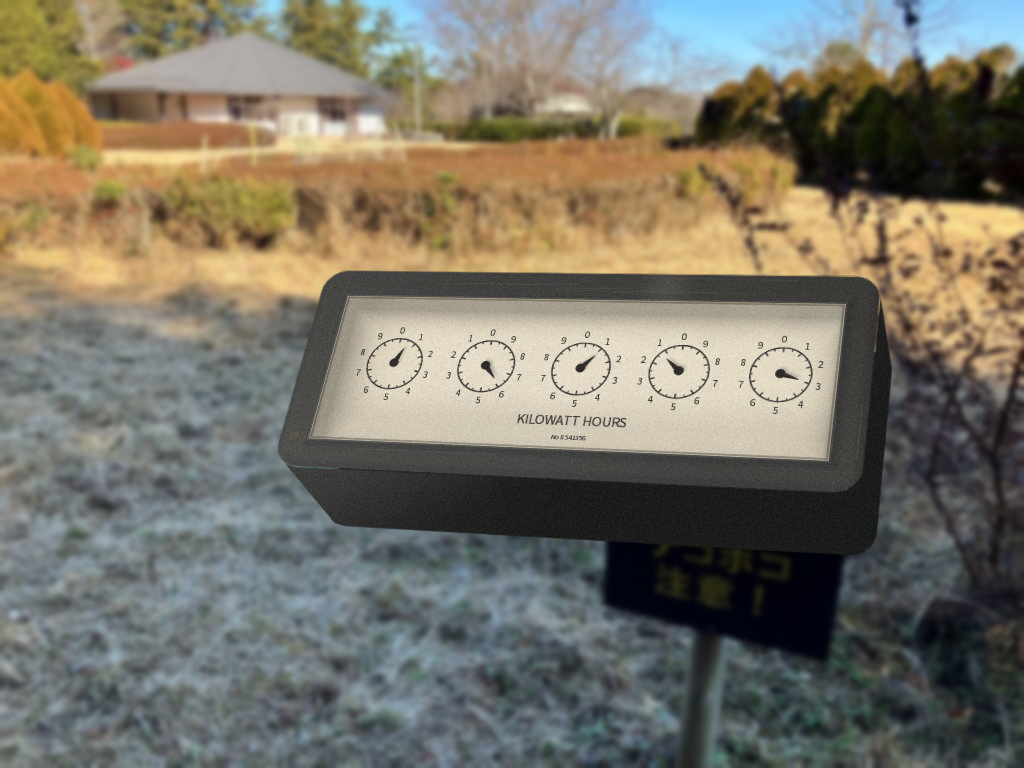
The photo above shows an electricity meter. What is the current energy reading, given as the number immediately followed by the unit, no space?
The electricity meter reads 6113kWh
